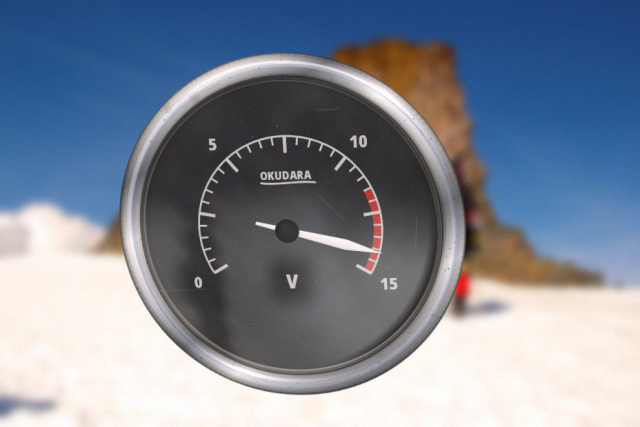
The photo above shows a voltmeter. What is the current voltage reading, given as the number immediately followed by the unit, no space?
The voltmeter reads 14V
